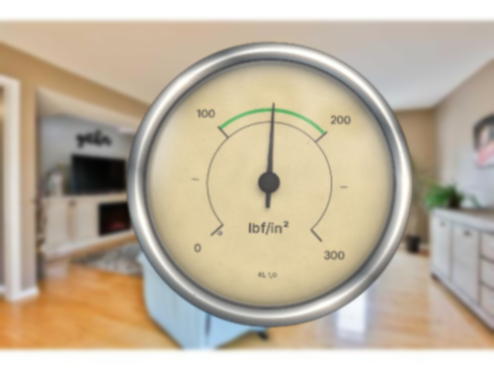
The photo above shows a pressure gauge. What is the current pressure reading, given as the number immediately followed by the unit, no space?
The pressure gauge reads 150psi
